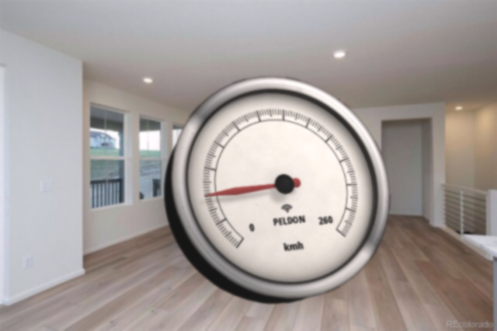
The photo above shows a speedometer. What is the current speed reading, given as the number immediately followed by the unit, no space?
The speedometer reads 40km/h
